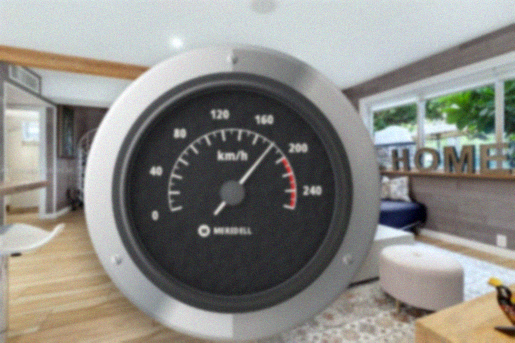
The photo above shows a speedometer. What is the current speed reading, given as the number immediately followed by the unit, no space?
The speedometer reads 180km/h
